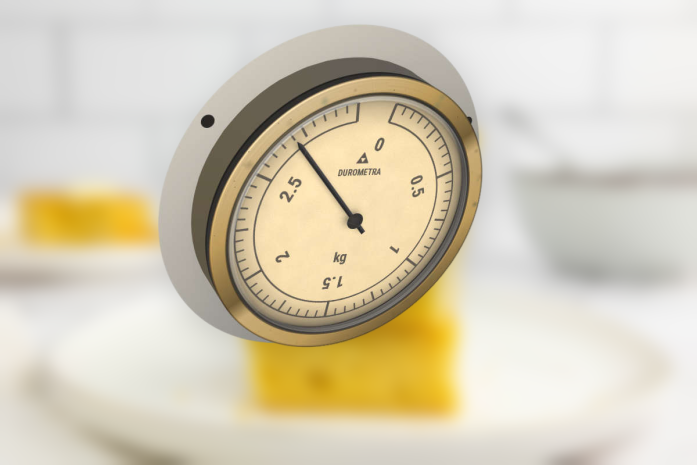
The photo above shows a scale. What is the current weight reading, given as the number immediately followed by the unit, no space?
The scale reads 2.7kg
